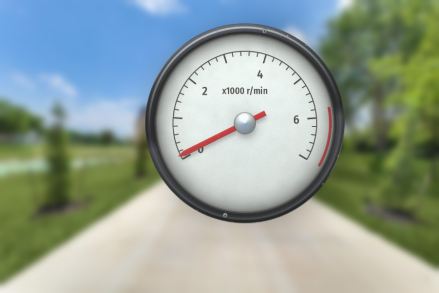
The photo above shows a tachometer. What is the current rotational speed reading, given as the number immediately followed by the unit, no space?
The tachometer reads 100rpm
